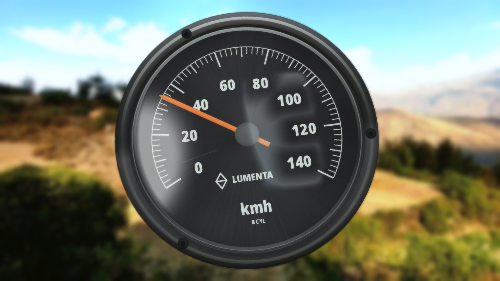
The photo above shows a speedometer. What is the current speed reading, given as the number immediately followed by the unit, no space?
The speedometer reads 34km/h
